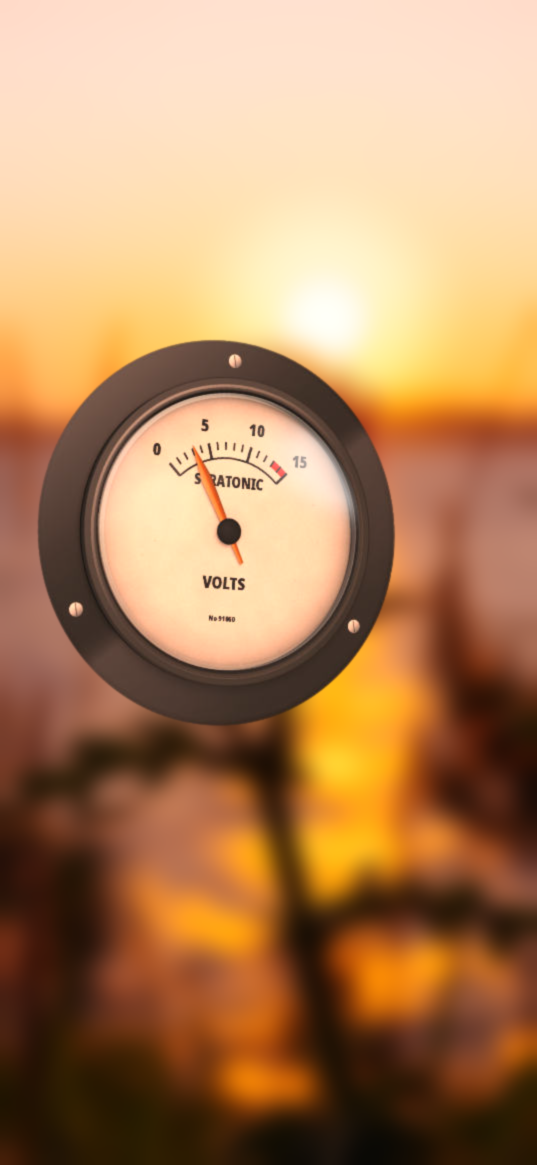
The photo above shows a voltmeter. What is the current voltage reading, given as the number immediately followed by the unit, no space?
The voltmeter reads 3V
